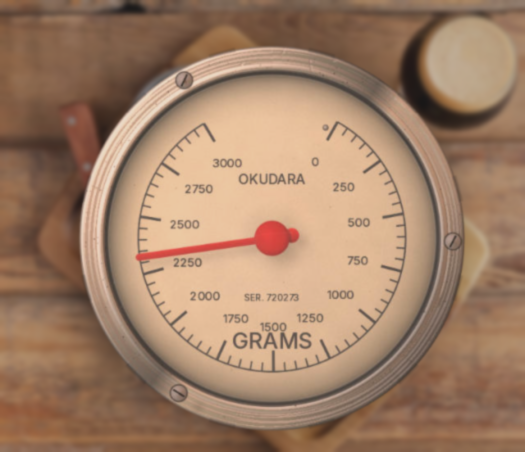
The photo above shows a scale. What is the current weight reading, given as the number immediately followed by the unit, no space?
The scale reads 2325g
